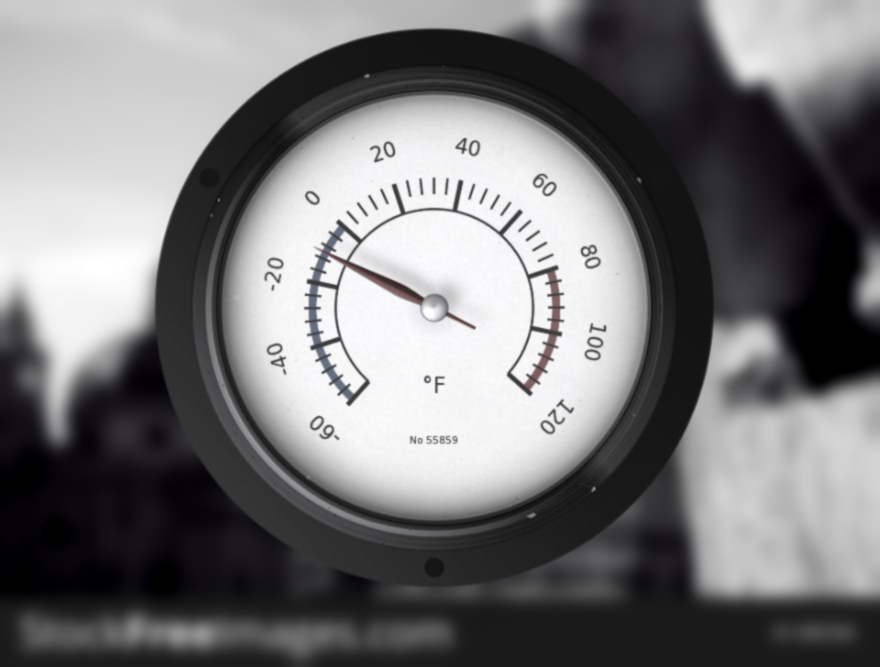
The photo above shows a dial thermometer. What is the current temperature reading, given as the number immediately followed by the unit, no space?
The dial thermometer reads -10°F
